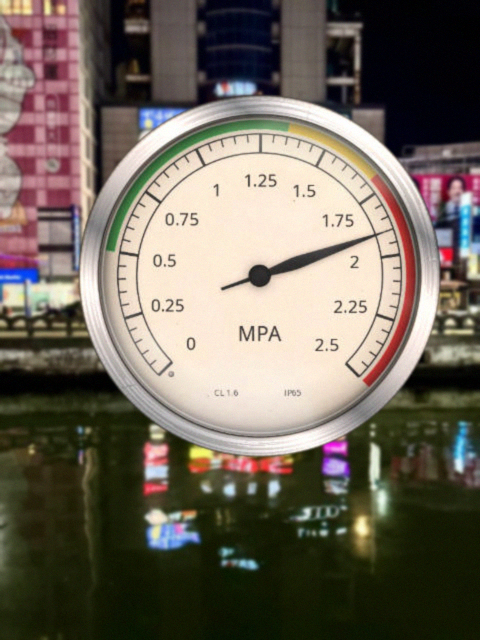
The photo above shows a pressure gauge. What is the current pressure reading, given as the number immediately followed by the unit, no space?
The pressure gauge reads 1.9MPa
